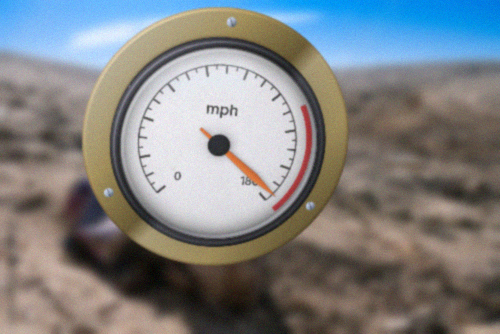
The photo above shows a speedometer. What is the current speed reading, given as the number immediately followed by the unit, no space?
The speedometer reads 175mph
